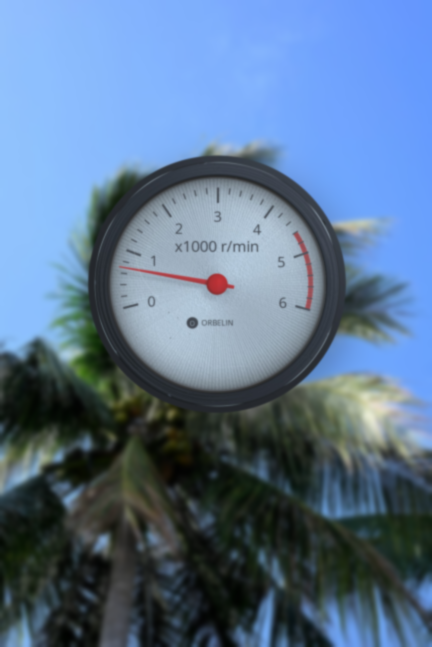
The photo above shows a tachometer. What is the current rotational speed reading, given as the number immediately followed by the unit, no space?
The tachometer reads 700rpm
